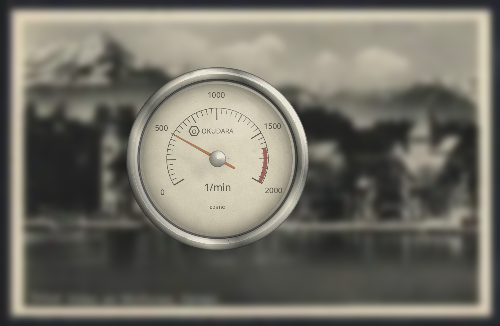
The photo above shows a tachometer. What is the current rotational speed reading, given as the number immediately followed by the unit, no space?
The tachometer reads 500rpm
